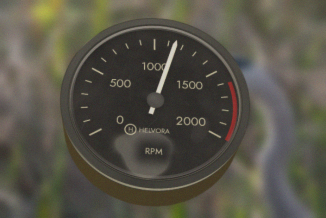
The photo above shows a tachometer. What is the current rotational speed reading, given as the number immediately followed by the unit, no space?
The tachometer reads 1150rpm
